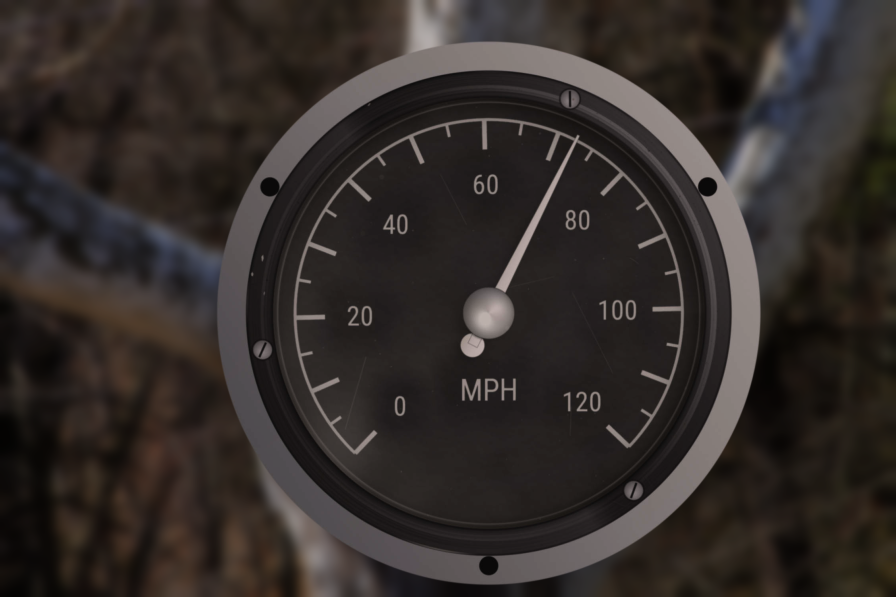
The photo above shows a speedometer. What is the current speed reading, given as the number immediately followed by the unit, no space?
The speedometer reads 72.5mph
